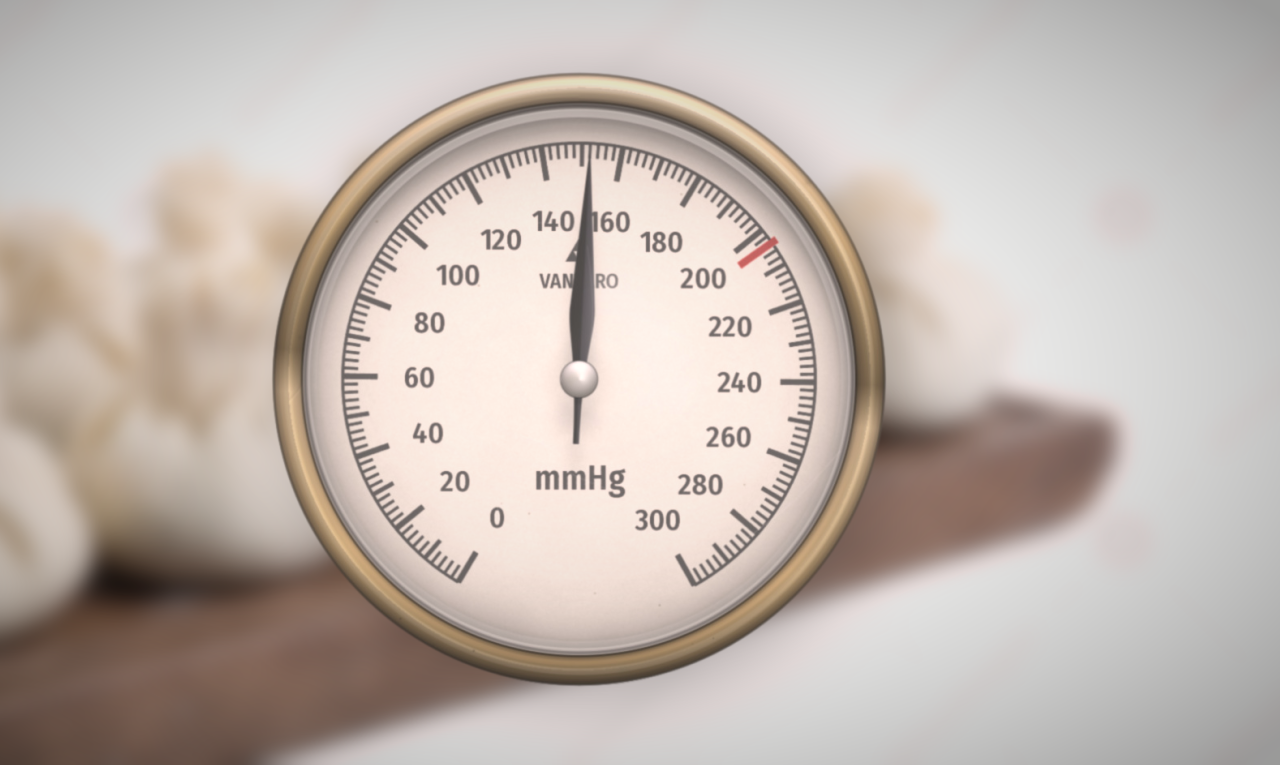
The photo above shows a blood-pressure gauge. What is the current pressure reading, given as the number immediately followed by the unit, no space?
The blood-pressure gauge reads 152mmHg
